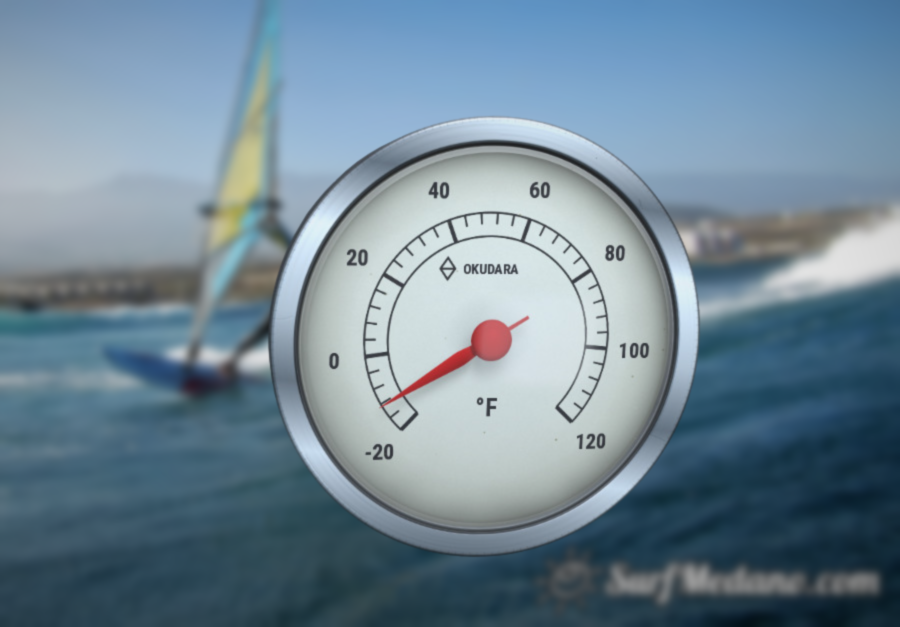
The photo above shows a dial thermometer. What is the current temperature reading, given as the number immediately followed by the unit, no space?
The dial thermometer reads -12°F
